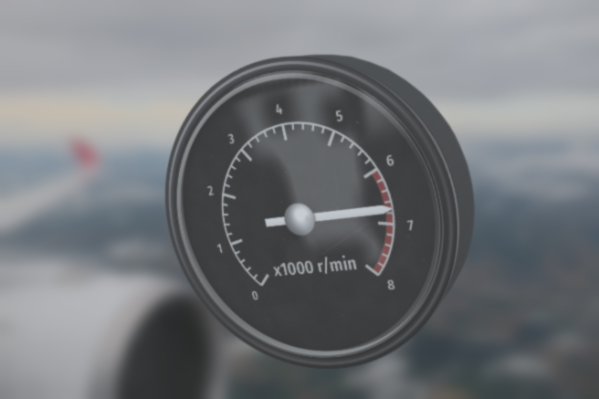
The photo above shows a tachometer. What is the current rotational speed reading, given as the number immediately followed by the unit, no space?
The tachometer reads 6700rpm
